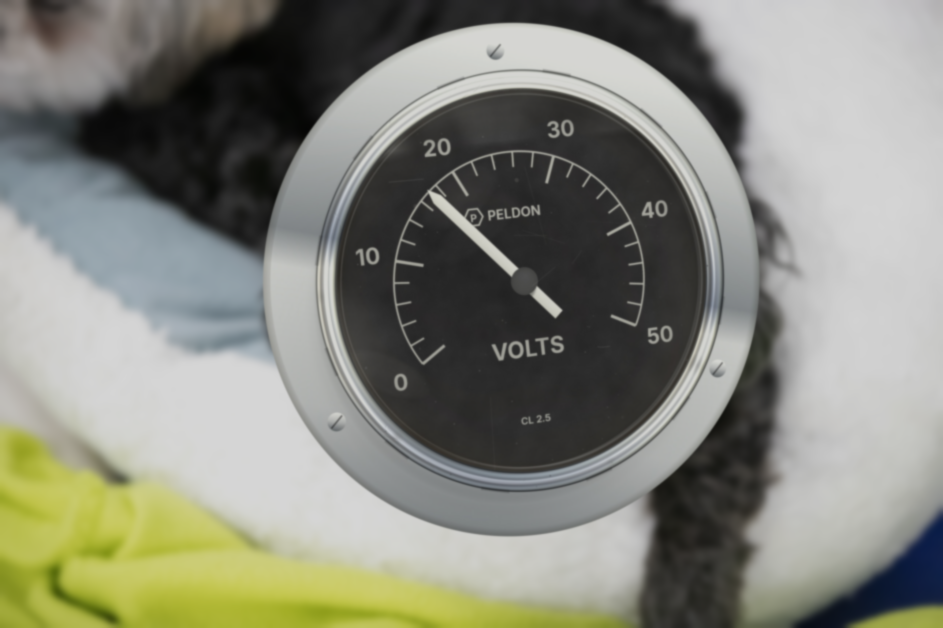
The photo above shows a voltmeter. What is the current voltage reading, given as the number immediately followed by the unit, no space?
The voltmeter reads 17V
